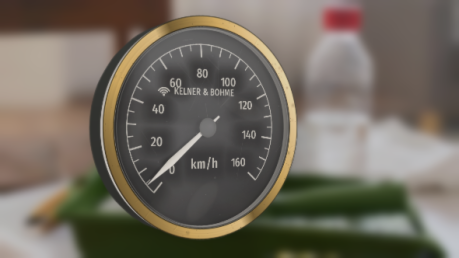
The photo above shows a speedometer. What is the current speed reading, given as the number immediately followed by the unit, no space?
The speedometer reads 5km/h
